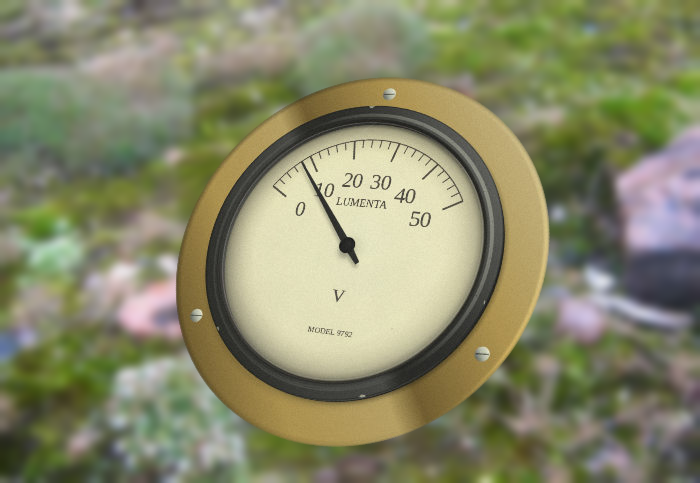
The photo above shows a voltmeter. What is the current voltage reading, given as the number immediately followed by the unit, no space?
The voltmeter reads 8V
